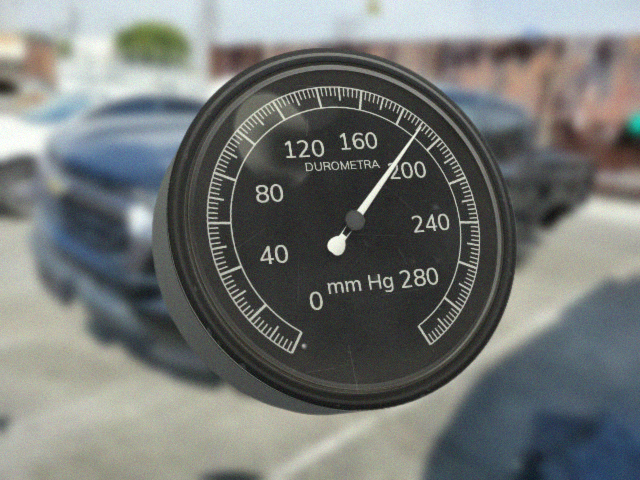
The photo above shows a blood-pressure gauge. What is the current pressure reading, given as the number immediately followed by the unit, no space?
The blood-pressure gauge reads 190mmHg
